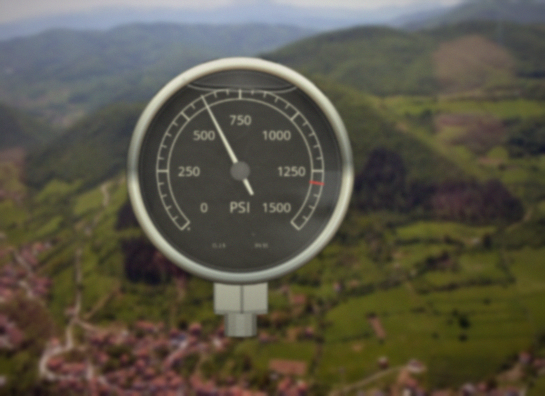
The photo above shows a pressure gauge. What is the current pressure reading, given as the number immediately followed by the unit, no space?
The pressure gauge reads 600psi
